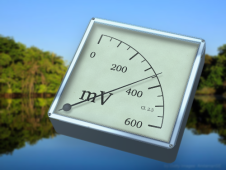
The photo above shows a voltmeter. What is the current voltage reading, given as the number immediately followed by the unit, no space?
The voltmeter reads 350mV
